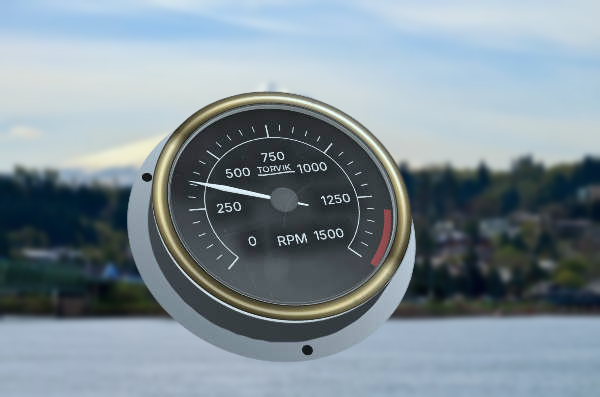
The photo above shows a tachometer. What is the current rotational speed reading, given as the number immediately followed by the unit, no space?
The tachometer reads 350rpm
